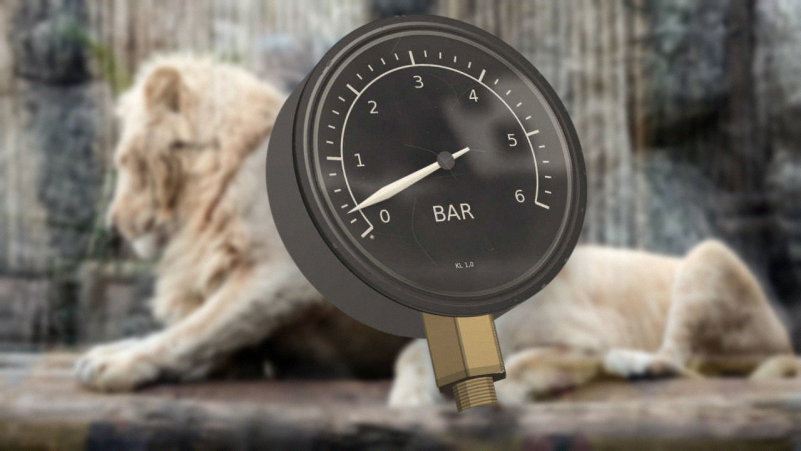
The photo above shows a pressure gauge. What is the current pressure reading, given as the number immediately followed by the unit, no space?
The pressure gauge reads 0.3bar
